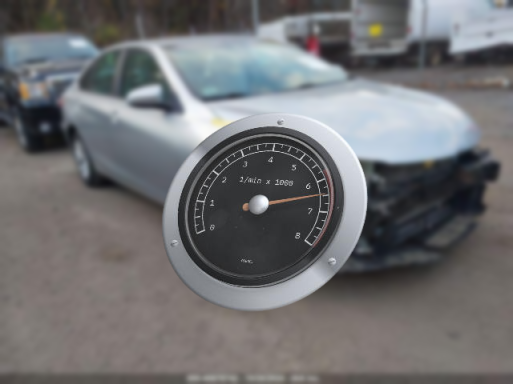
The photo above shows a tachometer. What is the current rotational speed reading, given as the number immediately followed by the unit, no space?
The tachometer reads 6500rpm
